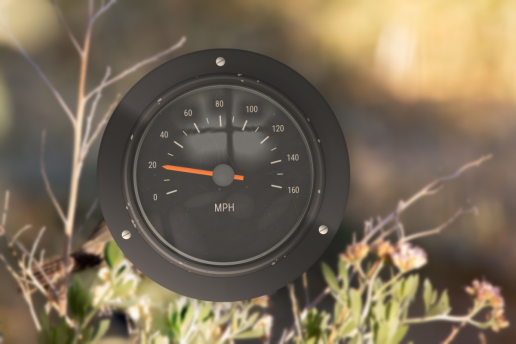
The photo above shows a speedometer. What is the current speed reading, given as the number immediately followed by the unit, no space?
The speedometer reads 20mph
